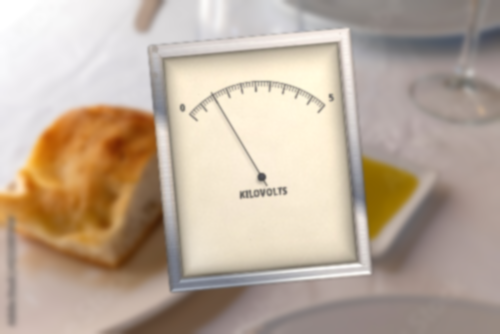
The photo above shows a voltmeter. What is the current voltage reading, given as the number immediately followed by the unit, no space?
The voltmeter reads 1kV
